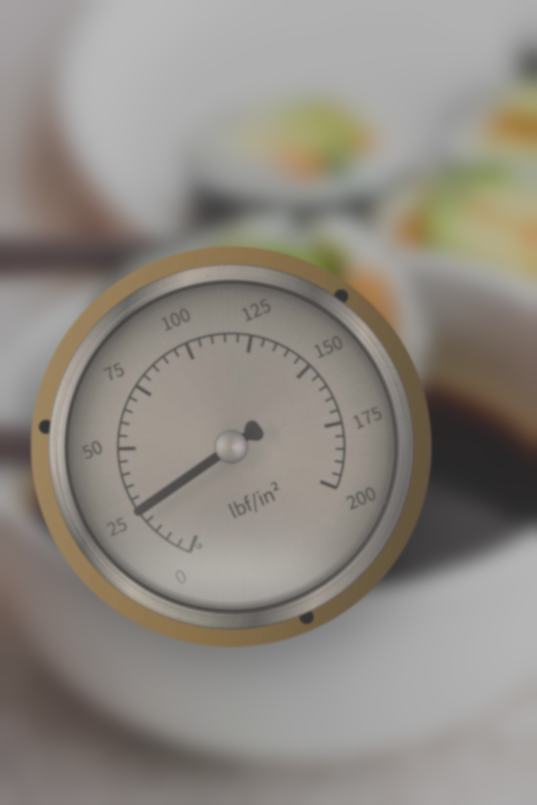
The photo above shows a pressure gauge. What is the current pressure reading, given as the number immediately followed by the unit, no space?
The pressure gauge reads 25psi
